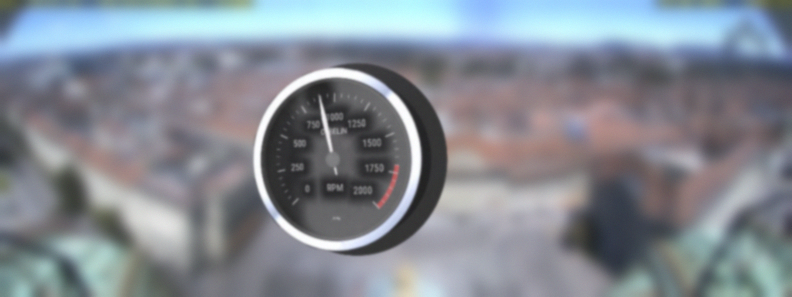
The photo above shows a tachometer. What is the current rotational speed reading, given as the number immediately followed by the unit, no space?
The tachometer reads 900rpm
